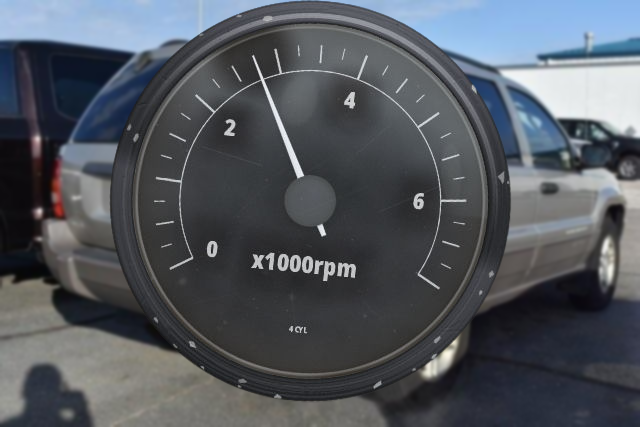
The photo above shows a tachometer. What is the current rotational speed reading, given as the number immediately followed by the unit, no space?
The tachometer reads 2750rpm
